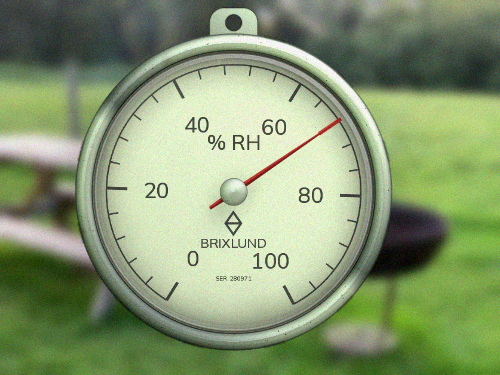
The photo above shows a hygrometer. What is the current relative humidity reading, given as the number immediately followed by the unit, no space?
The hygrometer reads 68%
